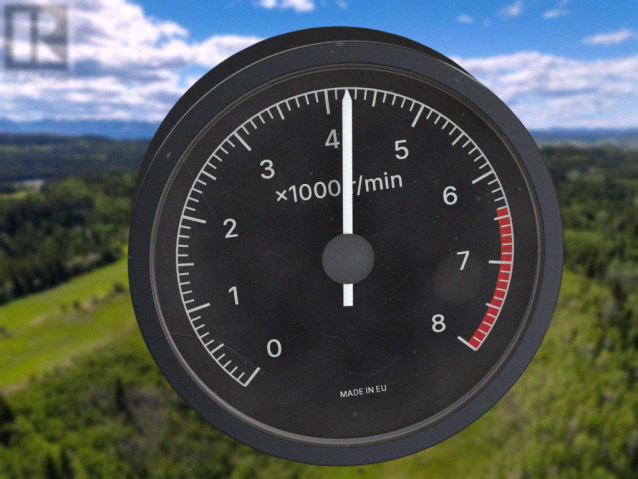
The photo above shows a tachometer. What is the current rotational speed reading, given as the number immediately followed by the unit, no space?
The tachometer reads 4200rpm
